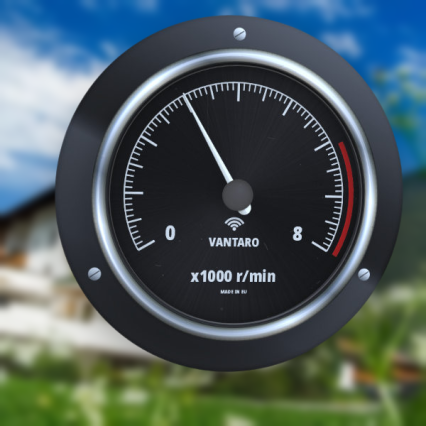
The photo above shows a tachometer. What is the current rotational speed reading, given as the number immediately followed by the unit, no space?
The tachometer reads 3000rpm
